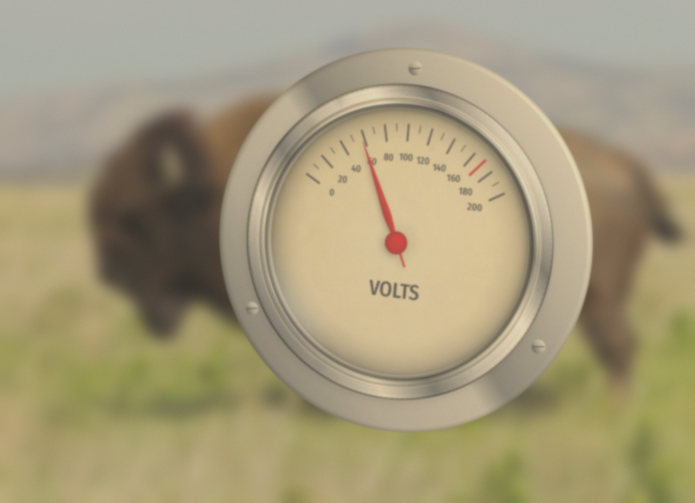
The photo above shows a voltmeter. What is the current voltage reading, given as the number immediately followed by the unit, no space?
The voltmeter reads 60V
